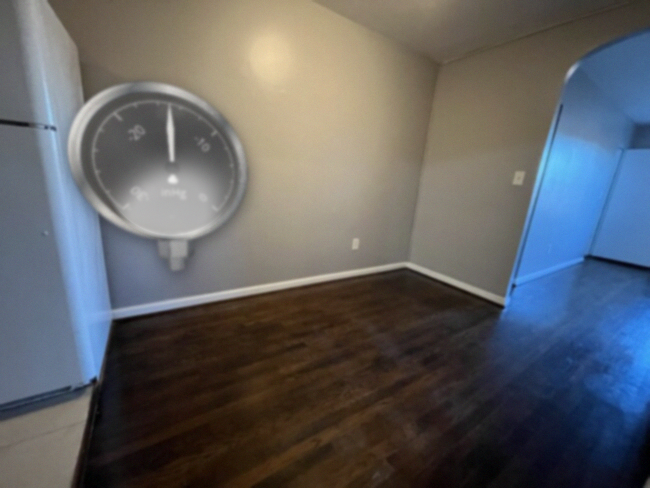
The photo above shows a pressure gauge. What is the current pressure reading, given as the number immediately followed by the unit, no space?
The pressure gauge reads -15inHg
